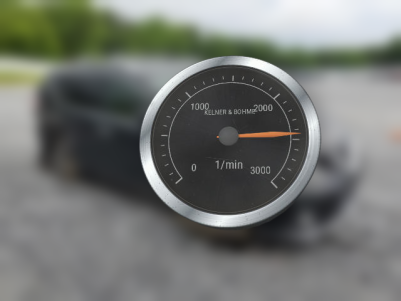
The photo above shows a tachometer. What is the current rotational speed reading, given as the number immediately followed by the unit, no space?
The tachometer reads 2450rpm
